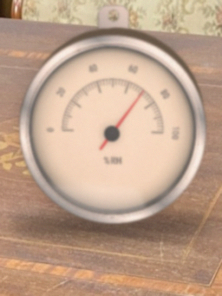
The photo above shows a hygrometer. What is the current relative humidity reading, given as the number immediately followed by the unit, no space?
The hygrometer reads 70%
